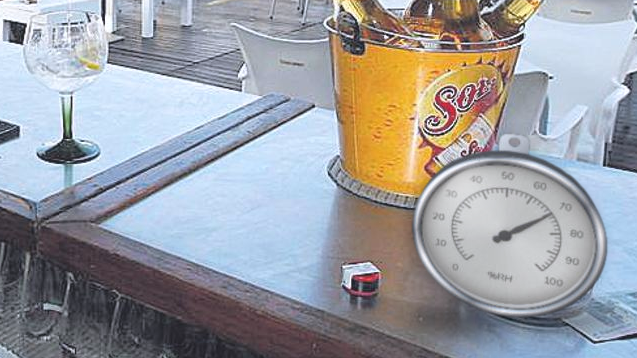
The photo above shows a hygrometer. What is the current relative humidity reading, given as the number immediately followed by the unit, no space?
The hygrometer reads 70%
